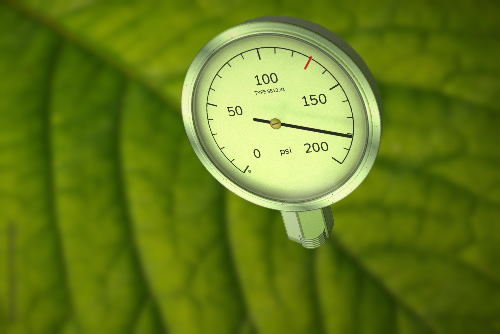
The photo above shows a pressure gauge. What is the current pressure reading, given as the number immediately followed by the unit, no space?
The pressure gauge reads 180psi
